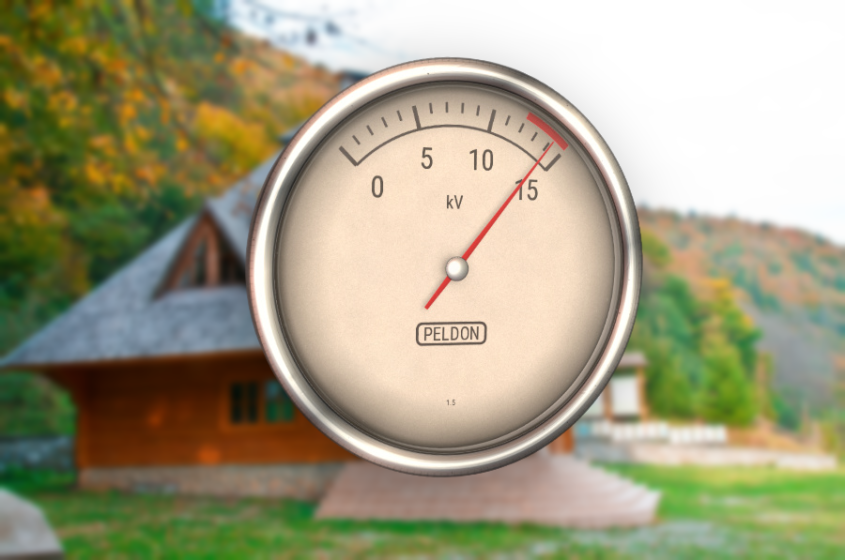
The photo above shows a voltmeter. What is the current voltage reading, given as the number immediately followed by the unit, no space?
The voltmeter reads 14kV
